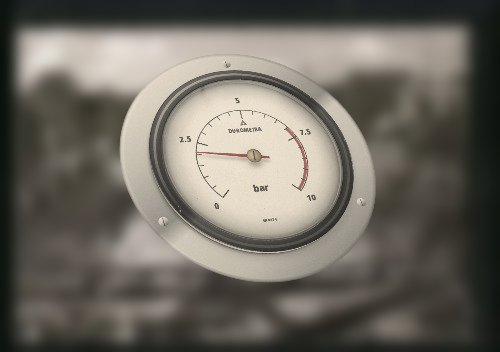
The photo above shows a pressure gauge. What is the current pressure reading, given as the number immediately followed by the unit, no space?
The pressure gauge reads 2bar
